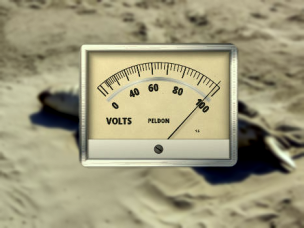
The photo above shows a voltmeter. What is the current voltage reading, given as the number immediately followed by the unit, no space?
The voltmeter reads 98V
